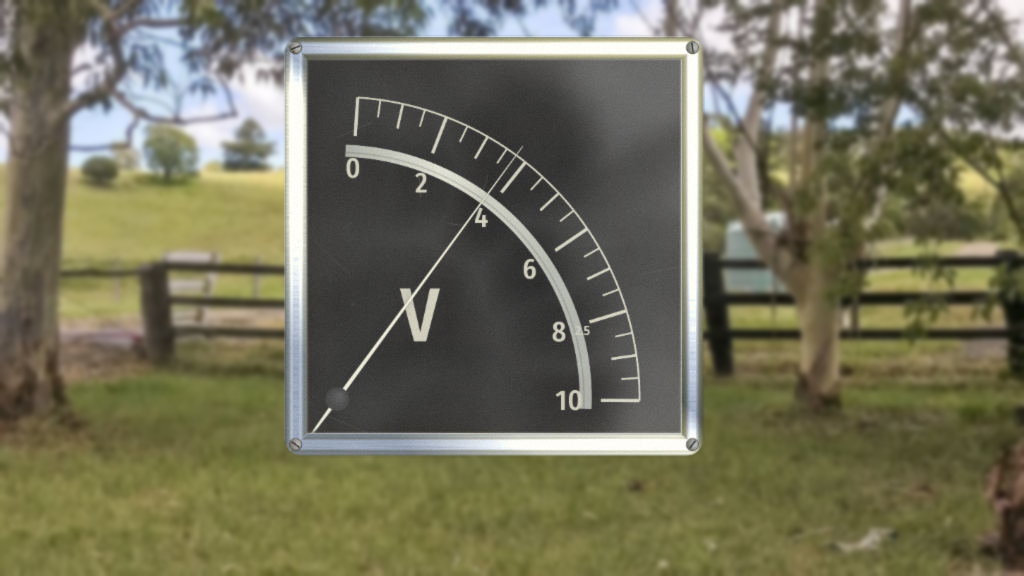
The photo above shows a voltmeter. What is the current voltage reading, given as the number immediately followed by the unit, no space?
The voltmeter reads 3.75V
